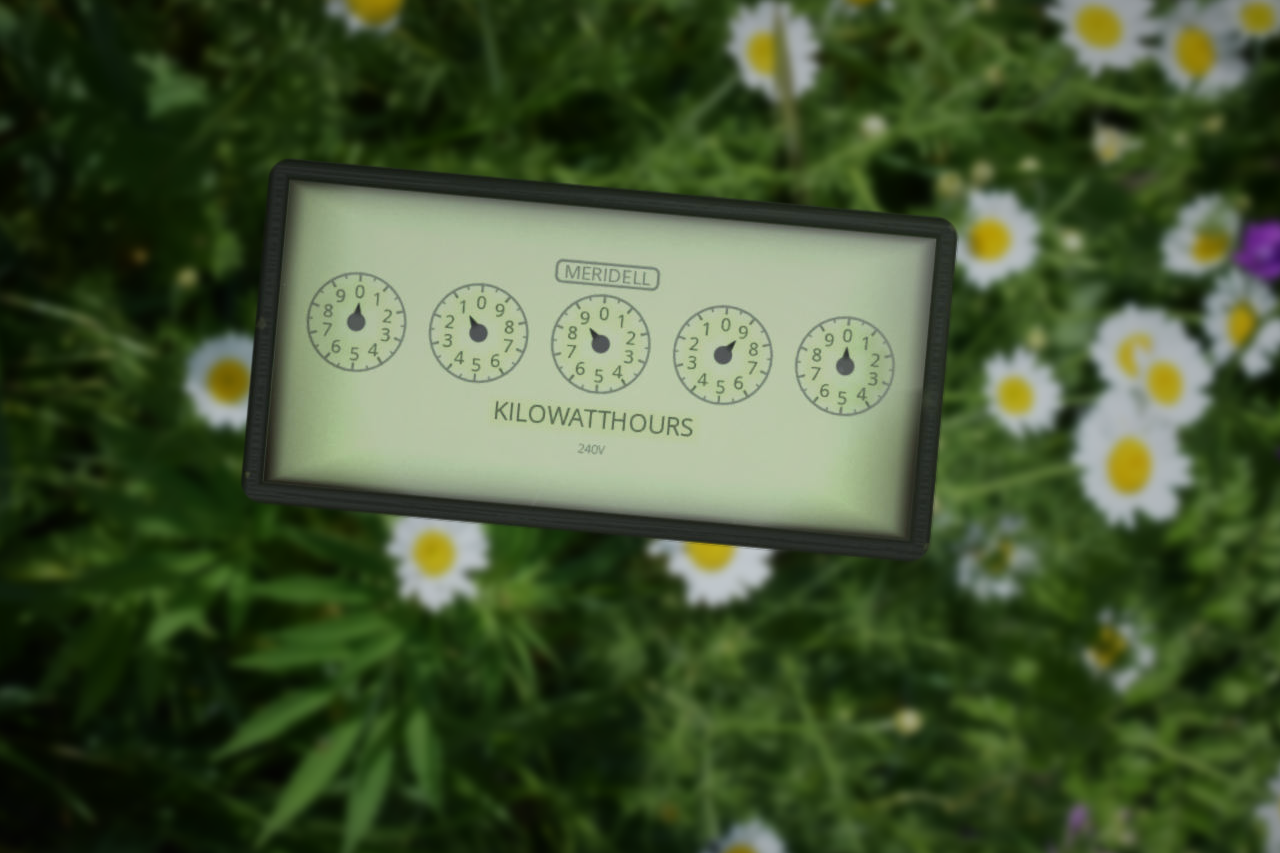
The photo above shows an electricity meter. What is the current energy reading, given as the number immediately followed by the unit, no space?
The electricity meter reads 890kWh
